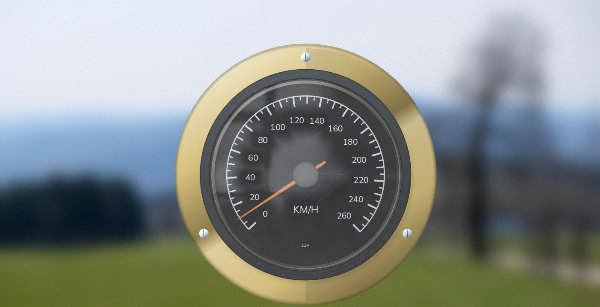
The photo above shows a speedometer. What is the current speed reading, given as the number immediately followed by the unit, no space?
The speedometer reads 10km/h
